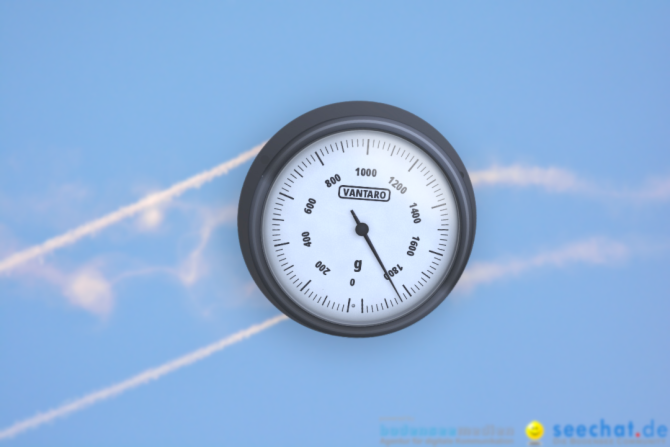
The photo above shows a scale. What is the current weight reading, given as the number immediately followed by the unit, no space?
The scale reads 1840g
